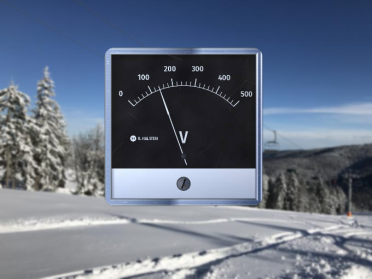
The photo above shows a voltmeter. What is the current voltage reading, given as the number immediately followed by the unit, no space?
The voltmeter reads 140V
